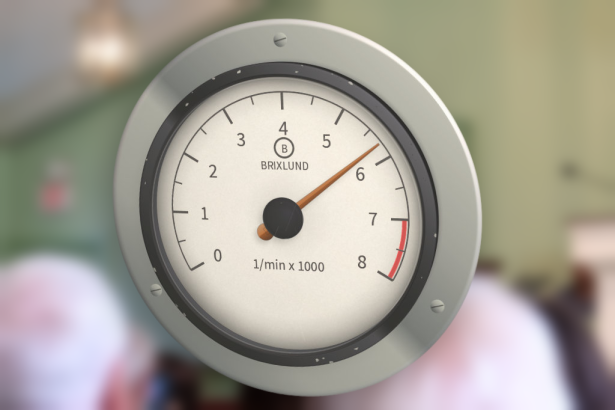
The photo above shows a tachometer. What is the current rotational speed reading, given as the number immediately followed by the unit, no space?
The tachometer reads 5750rpm
